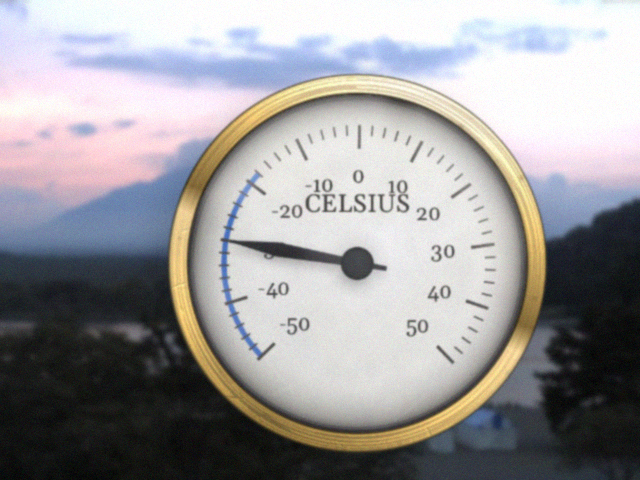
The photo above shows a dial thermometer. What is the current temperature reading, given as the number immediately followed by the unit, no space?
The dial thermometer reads -30°C
